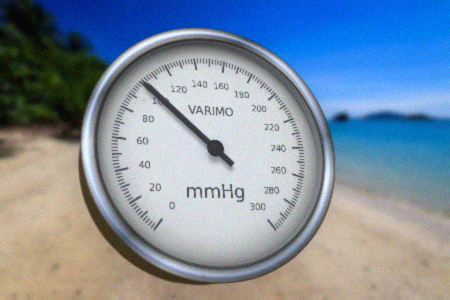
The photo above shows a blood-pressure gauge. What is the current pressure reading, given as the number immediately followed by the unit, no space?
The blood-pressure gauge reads 100mmHg
